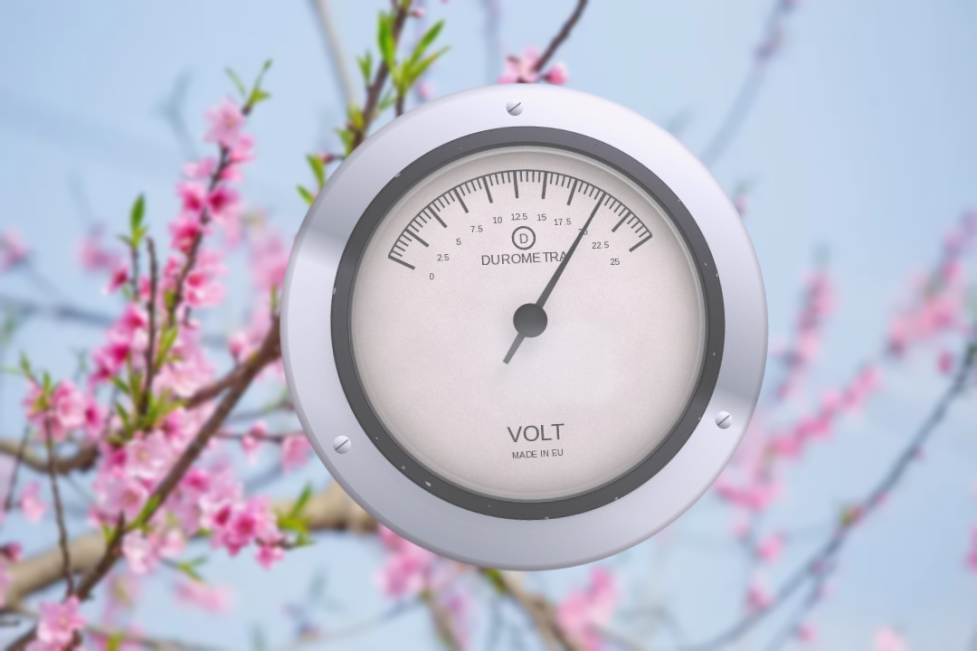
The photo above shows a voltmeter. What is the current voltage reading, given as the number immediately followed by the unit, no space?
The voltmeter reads 20V
